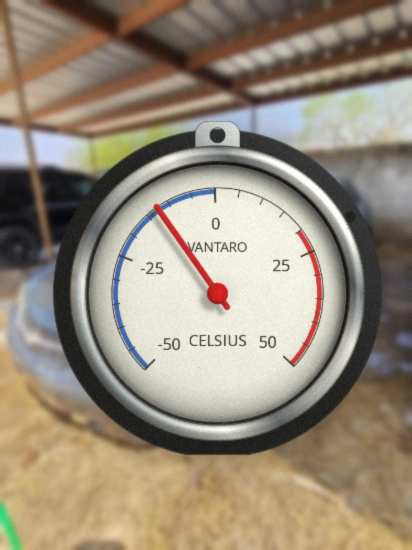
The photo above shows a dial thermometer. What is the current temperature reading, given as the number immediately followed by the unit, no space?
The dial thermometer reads -12.5°C
